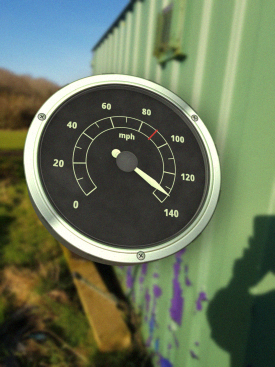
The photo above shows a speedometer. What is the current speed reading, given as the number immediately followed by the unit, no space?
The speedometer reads 135mph
